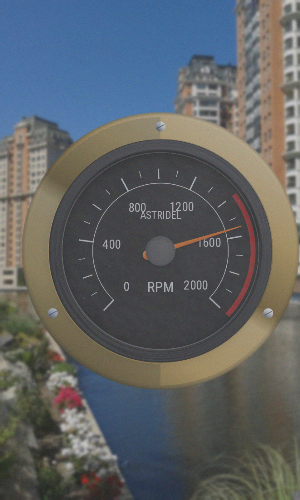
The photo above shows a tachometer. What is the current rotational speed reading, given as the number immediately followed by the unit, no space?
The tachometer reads 1550rpm
